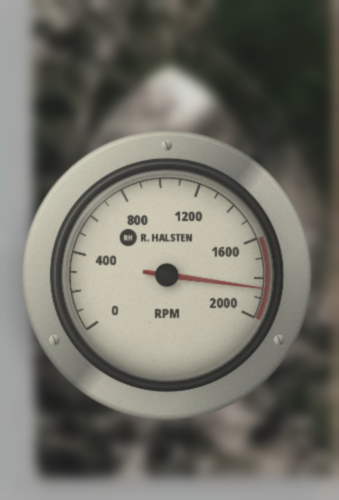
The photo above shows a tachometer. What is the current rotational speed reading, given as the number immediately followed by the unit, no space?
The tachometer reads 1850rpm
